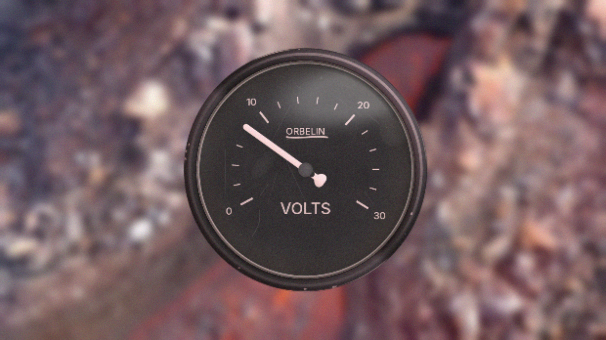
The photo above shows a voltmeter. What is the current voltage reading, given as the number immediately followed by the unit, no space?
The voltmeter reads 8V
